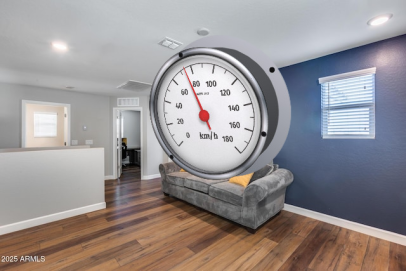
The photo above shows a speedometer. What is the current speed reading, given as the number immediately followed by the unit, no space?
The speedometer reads 75km/h
